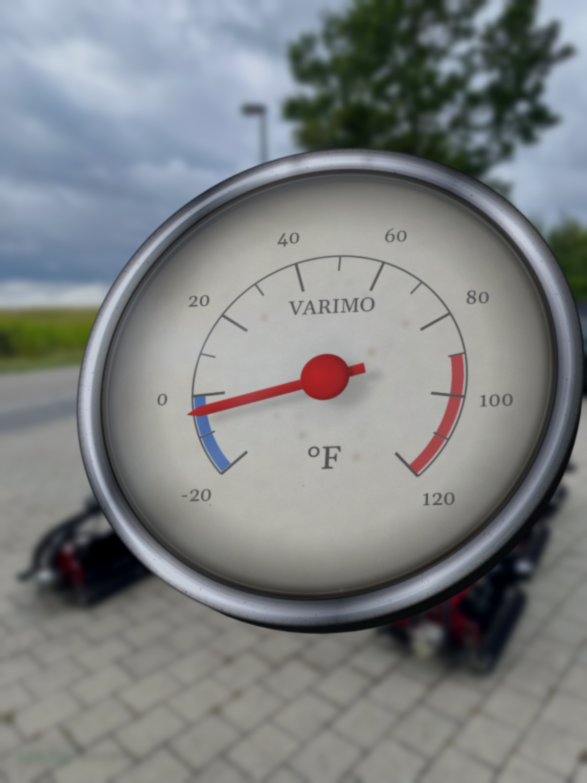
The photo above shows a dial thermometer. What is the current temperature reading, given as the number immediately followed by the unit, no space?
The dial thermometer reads -5°F
